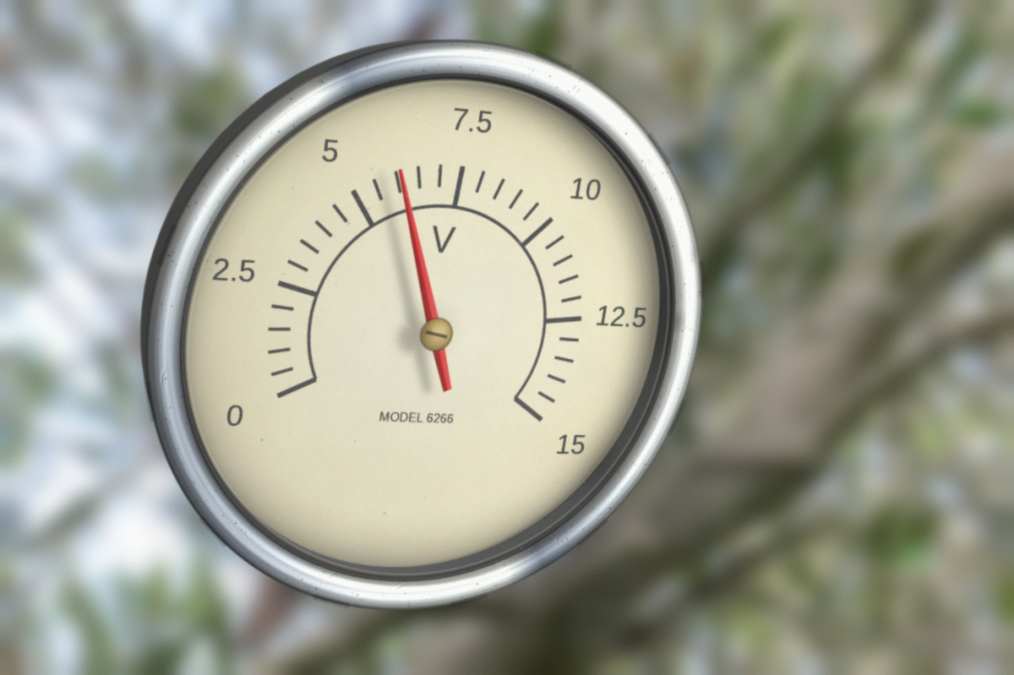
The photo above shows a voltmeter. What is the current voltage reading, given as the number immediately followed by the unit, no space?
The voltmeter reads 6V
